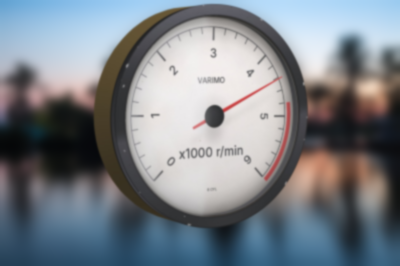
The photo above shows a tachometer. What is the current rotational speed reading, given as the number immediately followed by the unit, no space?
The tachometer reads 4400rpm
